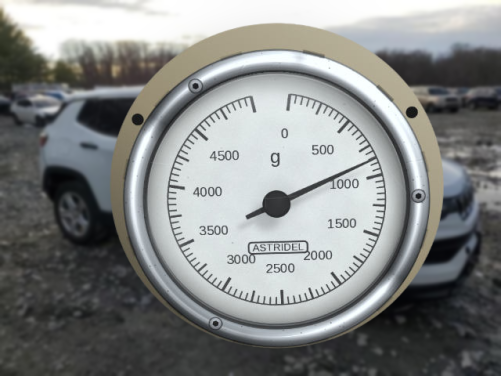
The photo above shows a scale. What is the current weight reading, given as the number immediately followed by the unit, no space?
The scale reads 850g
